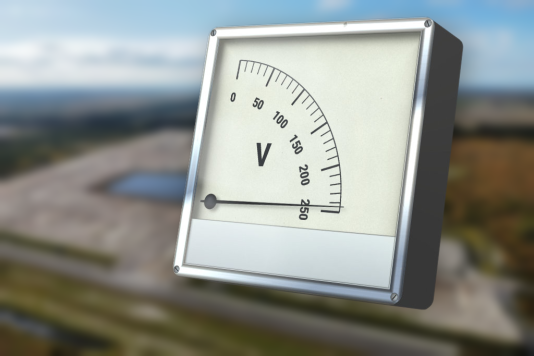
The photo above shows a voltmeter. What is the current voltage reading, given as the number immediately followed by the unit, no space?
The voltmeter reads 245V
